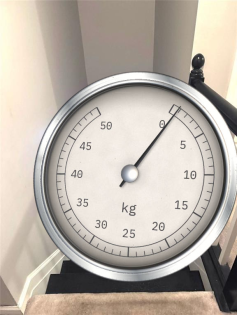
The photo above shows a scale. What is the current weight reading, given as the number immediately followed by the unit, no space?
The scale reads 1kg
